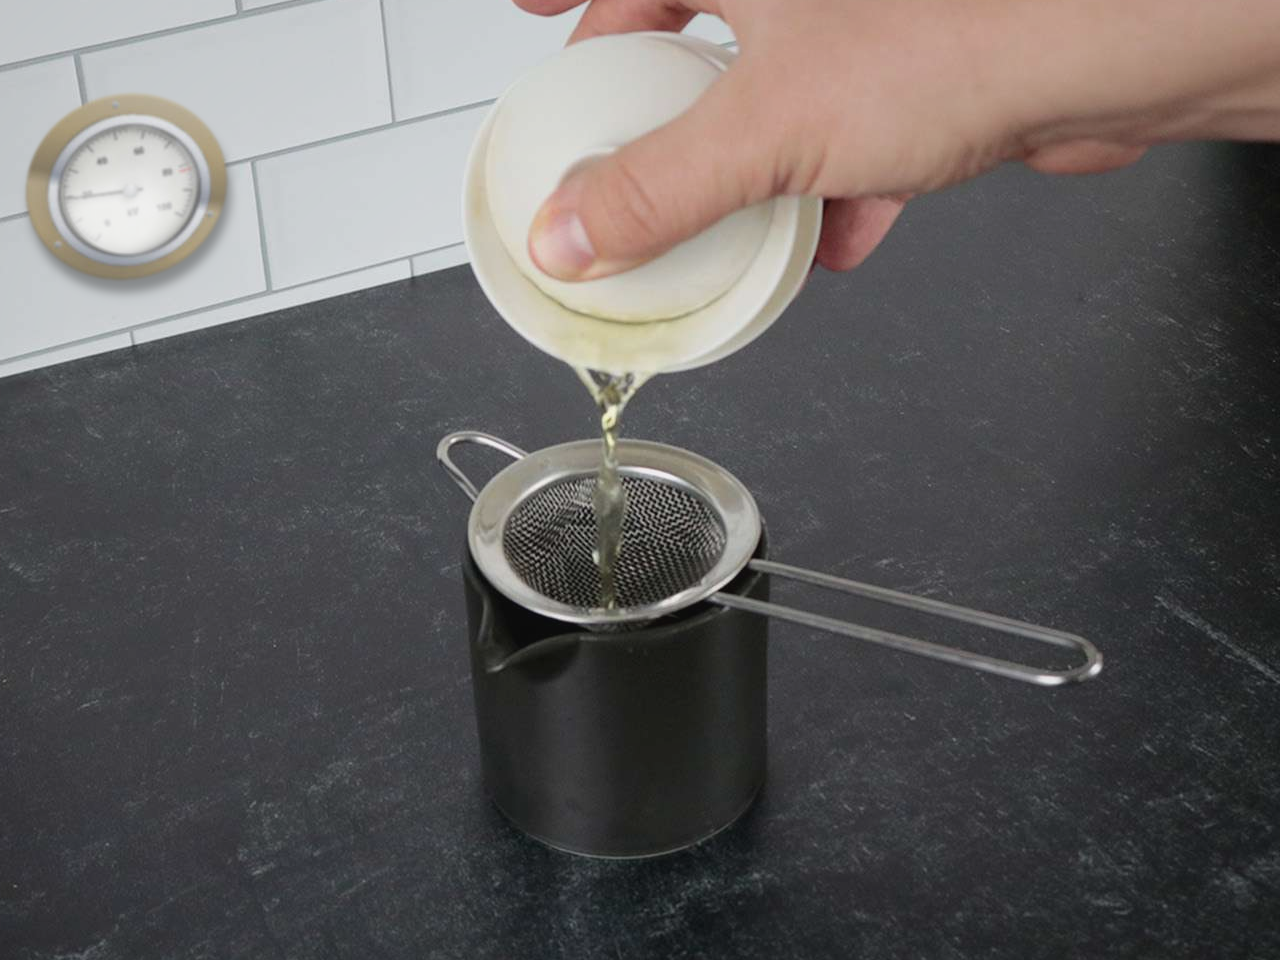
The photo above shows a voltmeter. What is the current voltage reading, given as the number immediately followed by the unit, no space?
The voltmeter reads 20kV
